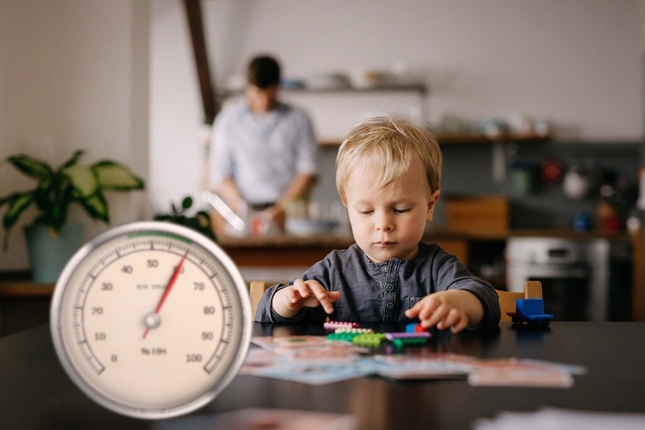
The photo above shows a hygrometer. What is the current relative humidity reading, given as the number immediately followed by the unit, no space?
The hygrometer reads 60%
